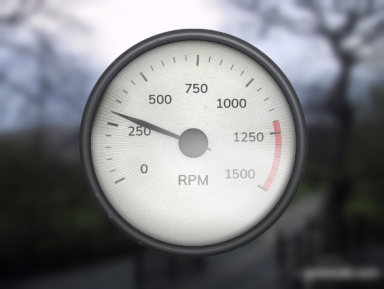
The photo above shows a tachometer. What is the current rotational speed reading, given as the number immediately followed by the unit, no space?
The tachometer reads 300rpm
